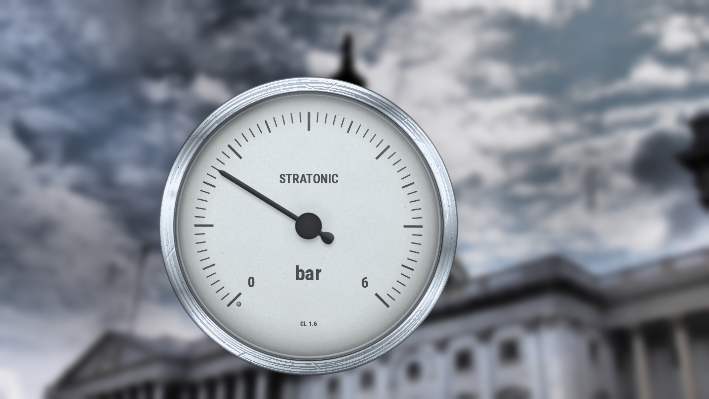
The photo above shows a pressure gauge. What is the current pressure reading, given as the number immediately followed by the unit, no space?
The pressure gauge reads 1.7bar
